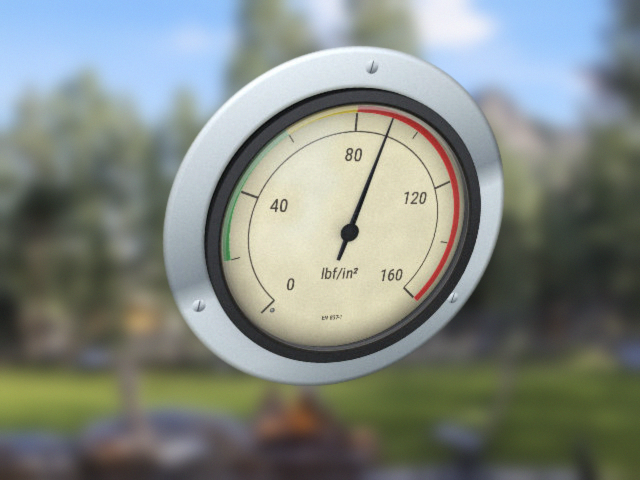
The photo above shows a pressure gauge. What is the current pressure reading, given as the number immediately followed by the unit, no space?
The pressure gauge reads 90psi
